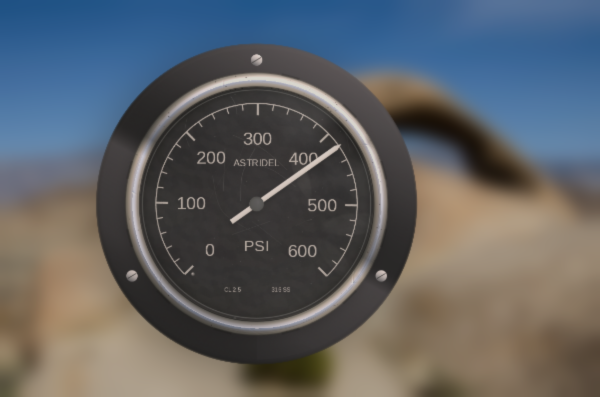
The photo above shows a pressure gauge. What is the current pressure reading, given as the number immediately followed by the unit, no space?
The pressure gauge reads 420psi
